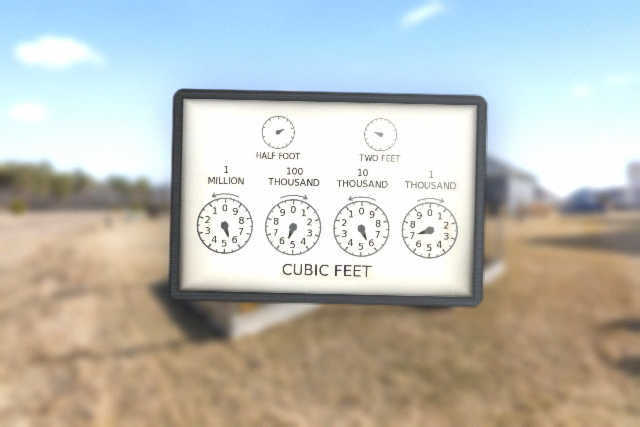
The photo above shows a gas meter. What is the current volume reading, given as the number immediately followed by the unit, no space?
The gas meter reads 555700ft³
